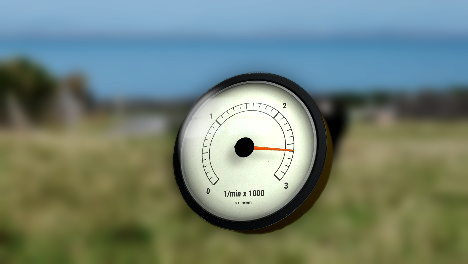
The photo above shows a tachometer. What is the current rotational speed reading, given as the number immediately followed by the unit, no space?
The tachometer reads 2600rpm
